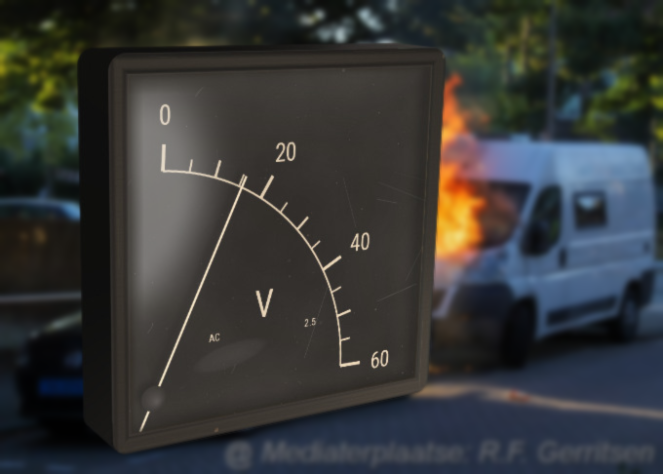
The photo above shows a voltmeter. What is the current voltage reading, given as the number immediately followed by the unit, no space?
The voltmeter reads 15V
